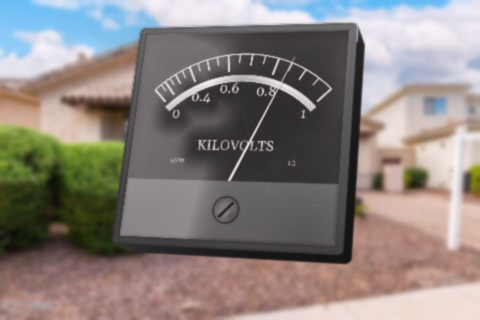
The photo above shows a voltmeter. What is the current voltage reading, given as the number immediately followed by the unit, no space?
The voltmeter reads 0.85kV
